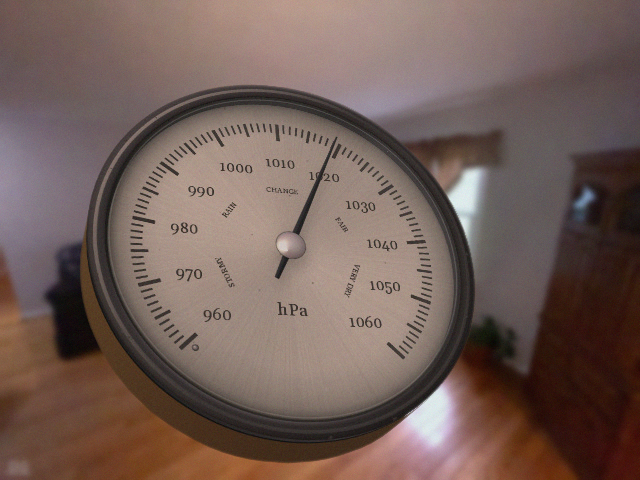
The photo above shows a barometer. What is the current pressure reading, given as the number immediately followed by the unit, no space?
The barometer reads 1019hPa
